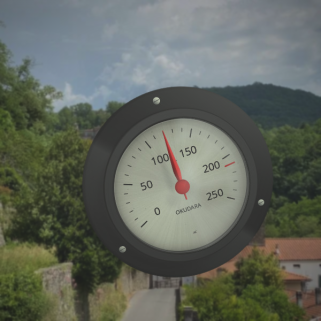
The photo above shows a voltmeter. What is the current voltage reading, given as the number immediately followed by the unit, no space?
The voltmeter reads 120V
